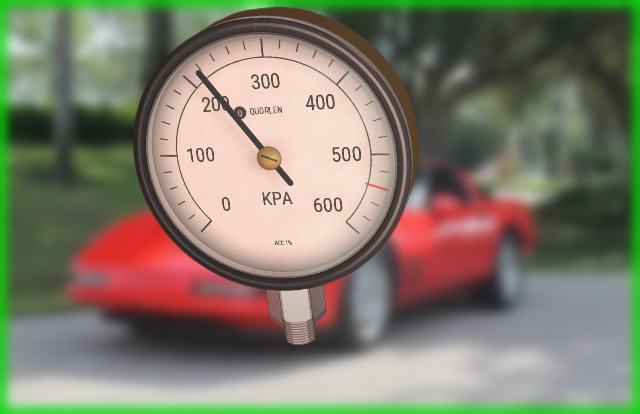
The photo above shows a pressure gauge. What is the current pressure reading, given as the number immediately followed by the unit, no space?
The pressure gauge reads 220kPa
